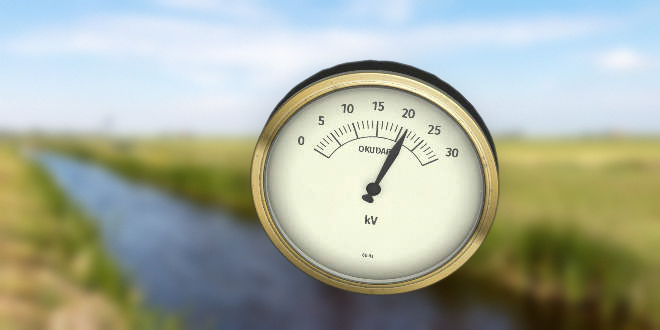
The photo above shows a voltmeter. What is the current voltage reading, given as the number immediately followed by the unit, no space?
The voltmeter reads 21kV
